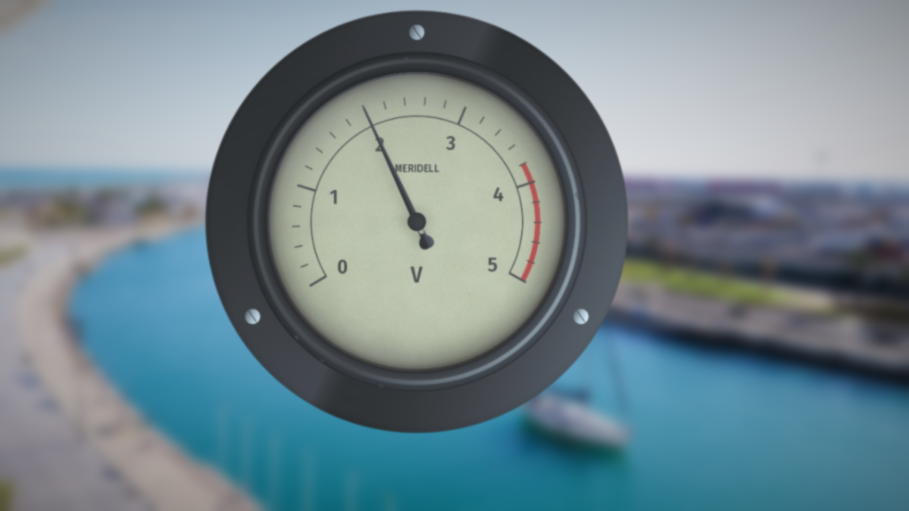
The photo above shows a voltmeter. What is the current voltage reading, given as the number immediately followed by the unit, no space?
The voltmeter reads 2V
